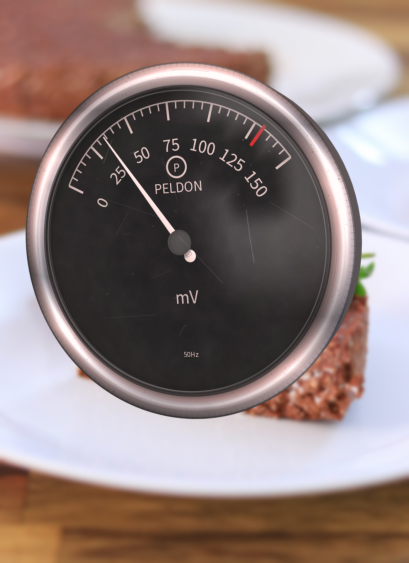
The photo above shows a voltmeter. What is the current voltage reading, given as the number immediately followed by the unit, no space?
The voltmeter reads 35mV
